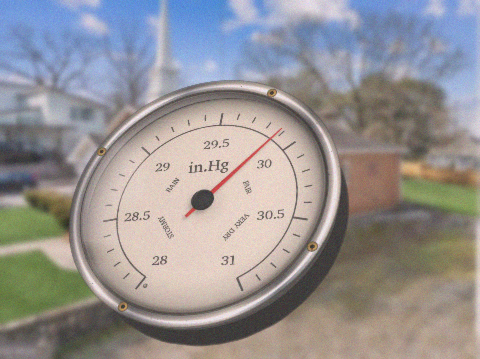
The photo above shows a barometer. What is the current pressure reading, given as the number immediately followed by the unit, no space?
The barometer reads 29.9inHg
